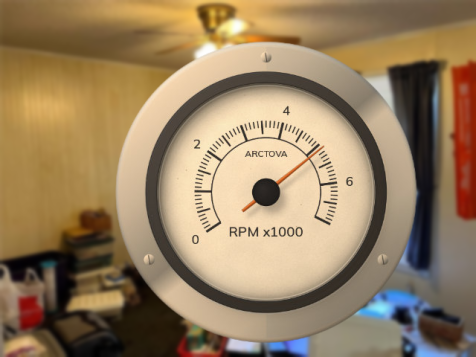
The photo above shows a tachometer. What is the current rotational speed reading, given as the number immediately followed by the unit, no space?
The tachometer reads 5100rpm
